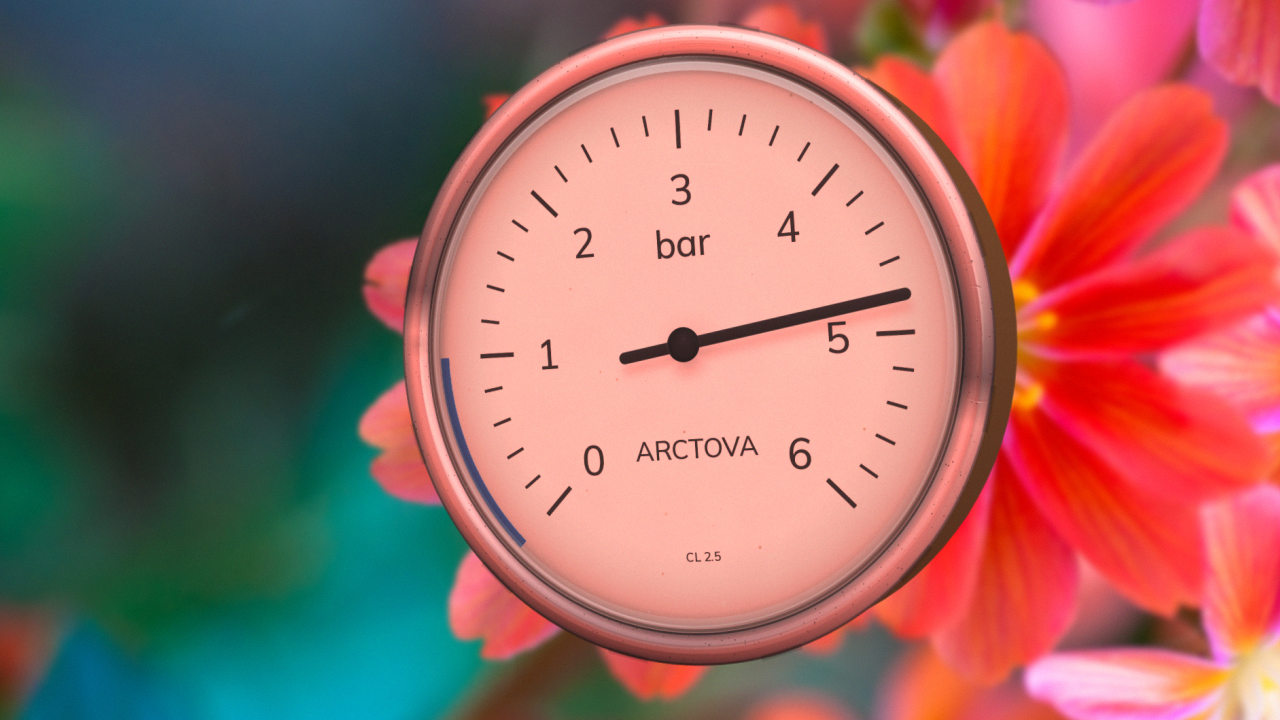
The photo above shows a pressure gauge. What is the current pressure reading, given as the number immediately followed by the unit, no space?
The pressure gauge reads 4.8bar
